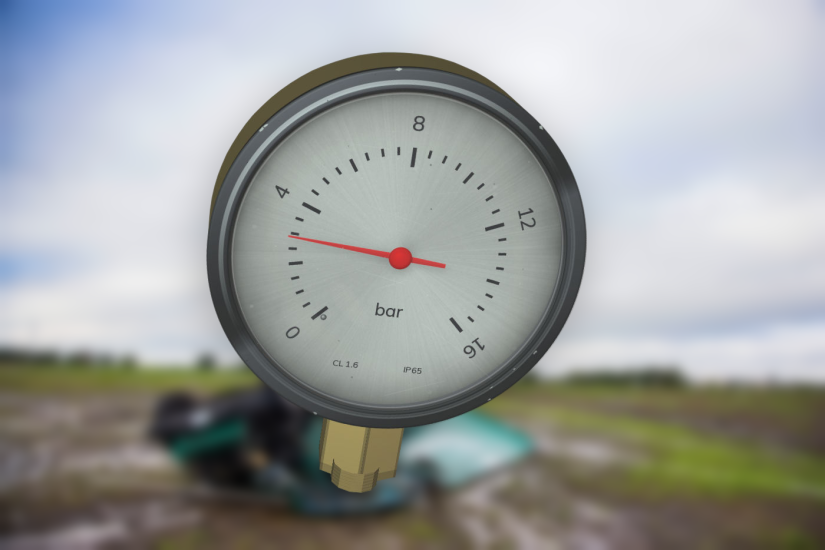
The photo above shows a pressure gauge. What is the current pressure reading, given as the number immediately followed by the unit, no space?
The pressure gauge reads 3bar
